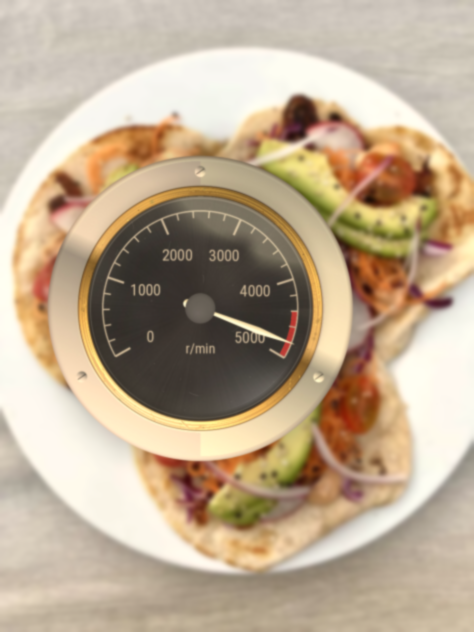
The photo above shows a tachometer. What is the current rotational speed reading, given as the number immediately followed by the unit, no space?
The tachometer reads 4800rpm
